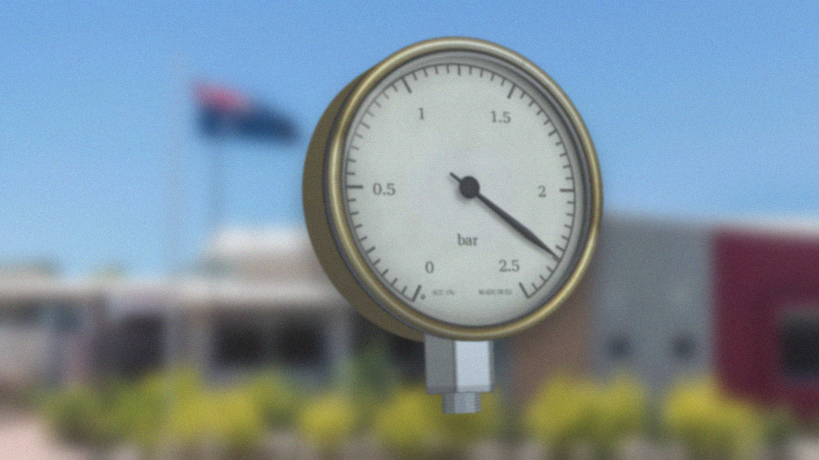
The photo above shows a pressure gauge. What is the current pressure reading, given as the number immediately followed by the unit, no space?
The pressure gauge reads 2.3bar
